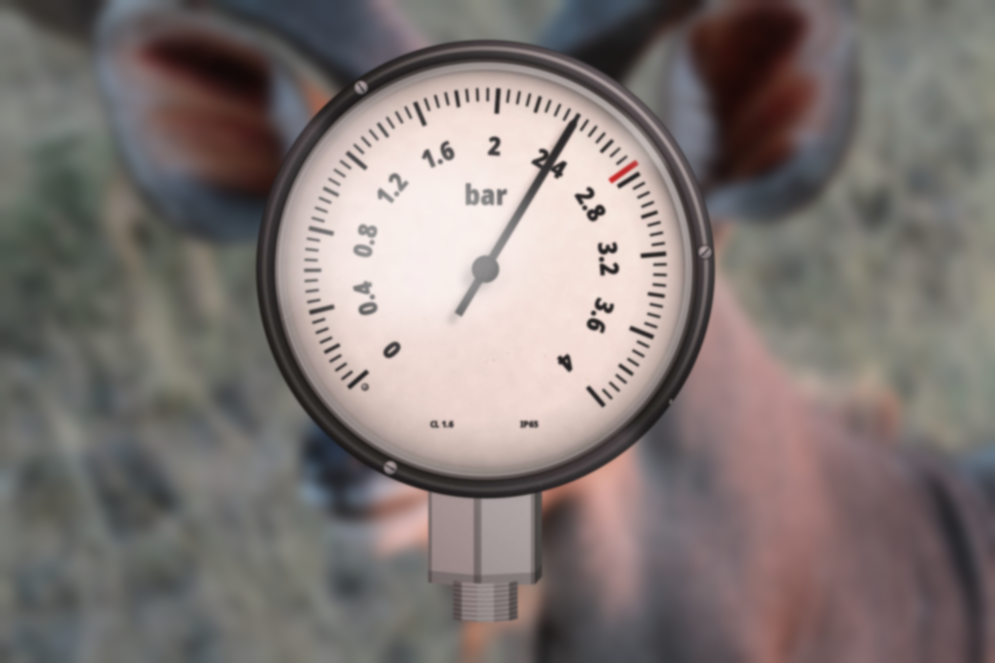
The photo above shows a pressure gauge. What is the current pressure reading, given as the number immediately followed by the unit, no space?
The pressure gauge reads 2.4bar
